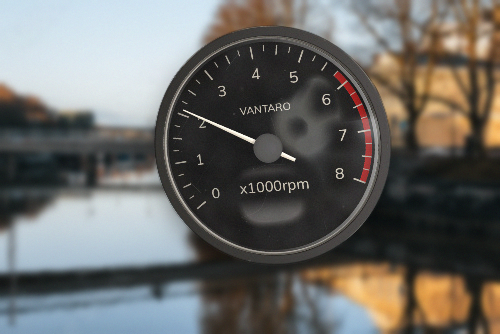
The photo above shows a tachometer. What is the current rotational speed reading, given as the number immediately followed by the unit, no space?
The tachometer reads 2125rpm
